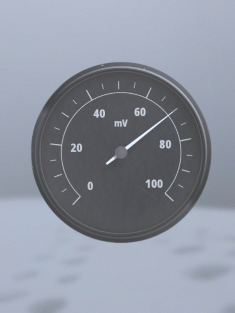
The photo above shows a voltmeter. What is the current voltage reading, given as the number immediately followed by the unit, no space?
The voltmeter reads 70mV
